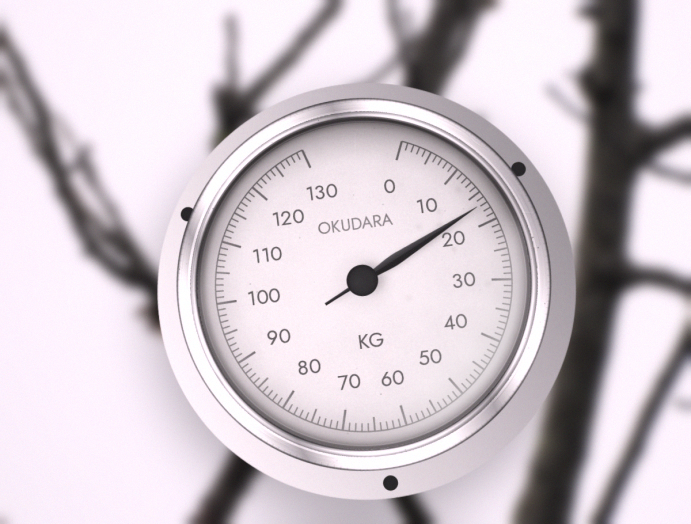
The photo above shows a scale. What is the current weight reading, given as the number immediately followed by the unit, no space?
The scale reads 17kg
